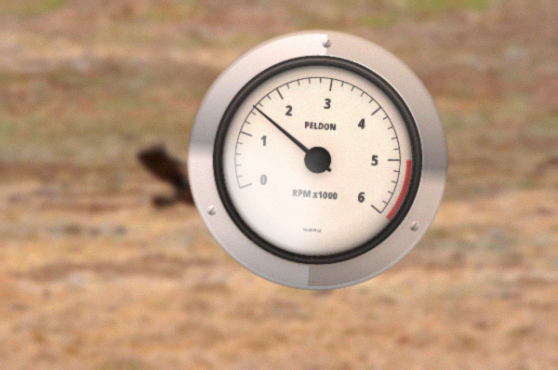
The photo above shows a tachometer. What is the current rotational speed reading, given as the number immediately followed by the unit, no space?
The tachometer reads 1500rpm
